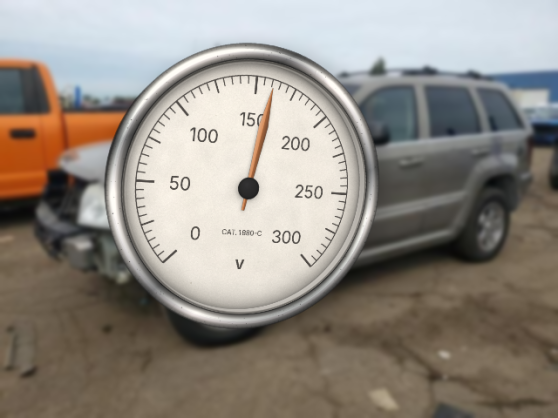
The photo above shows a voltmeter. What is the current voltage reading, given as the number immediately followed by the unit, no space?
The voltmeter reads 160V
